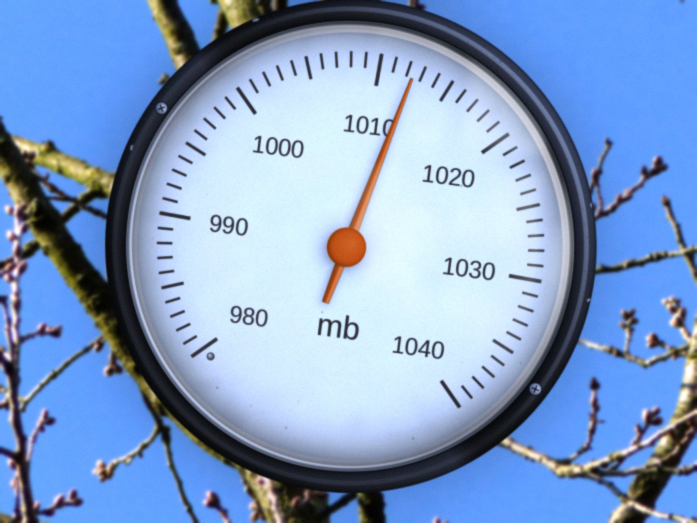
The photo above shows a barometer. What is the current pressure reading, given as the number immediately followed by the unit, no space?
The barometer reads 1012.5mbar
